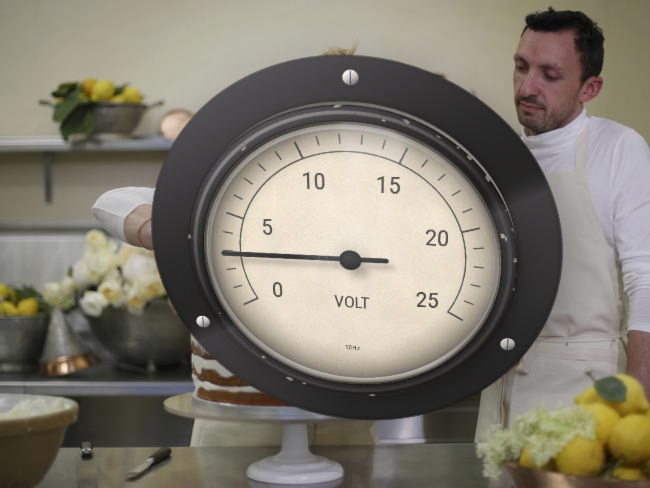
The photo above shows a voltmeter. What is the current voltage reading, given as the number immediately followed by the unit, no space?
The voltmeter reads 3V
